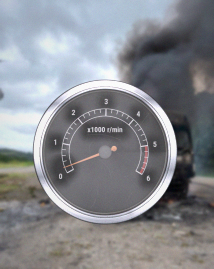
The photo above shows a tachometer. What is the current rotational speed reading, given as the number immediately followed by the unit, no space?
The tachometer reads 200rpm
